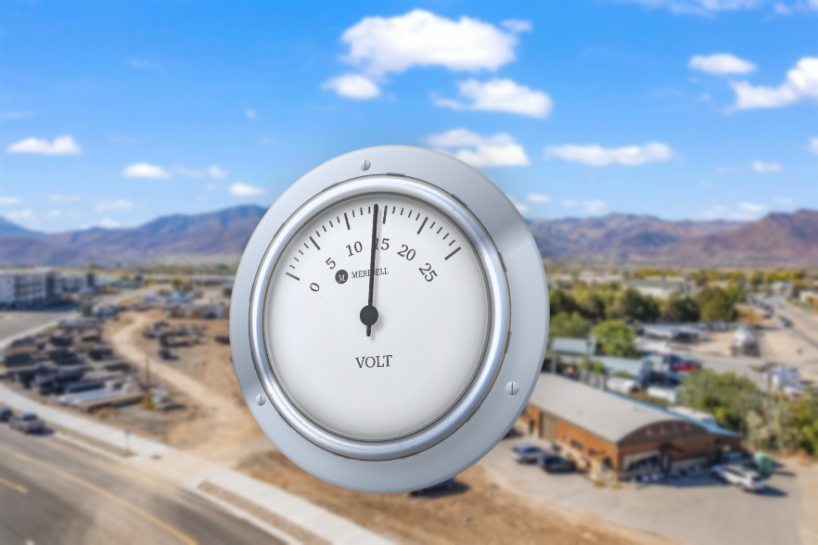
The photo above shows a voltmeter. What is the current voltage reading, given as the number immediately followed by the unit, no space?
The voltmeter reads 14V
